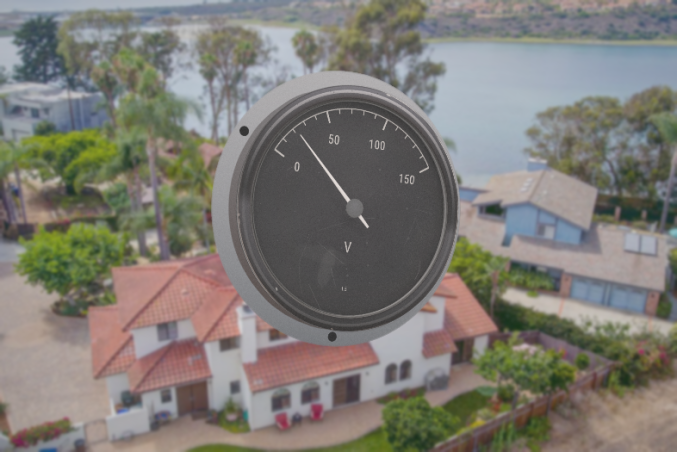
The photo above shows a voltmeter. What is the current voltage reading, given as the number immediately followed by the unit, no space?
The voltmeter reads 20V
